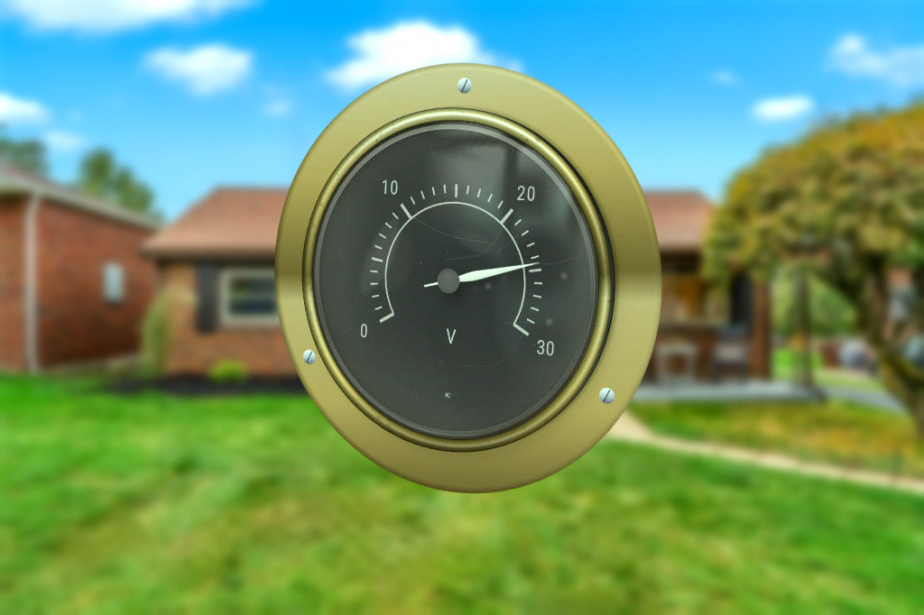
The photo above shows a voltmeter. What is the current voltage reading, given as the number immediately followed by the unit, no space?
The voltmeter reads 24.5V
